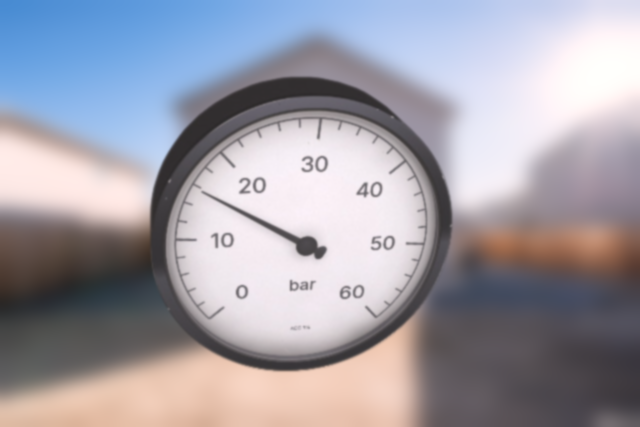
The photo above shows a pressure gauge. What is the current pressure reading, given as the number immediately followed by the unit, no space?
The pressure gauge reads 16bar
